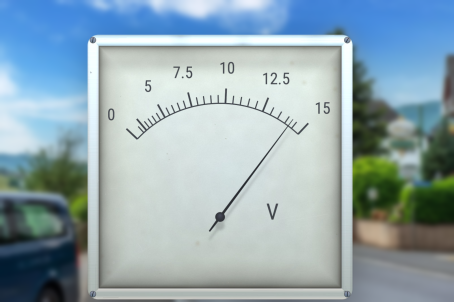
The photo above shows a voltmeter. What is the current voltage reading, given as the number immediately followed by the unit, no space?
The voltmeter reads 14.25V
